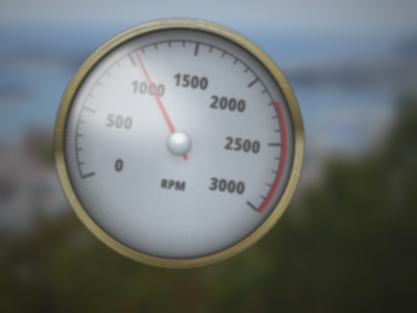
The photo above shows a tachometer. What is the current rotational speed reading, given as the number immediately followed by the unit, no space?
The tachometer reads 1050rpm
